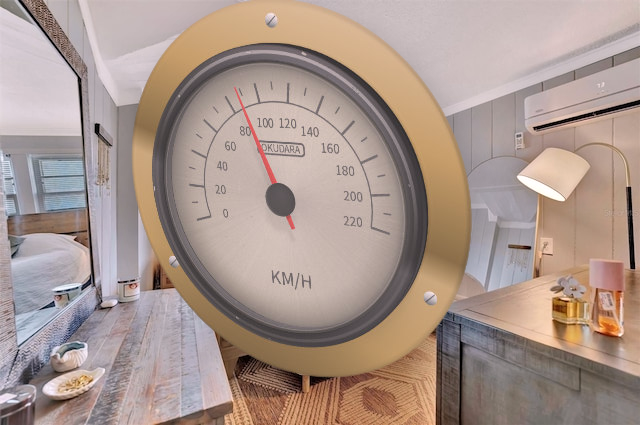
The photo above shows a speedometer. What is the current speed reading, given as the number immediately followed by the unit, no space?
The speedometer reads 90km/h
